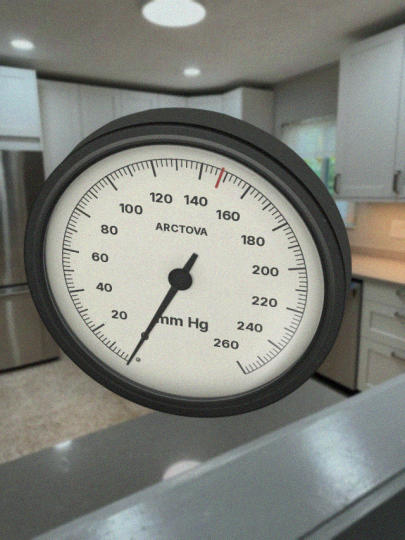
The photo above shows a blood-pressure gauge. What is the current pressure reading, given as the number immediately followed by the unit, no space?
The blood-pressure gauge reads 0mmHg
